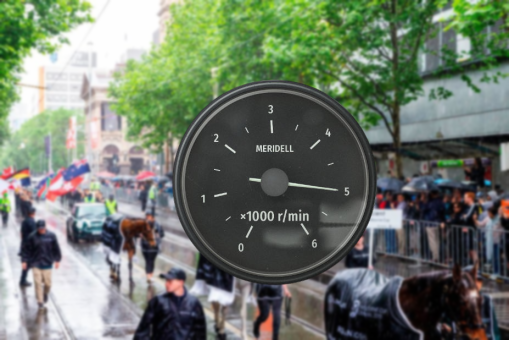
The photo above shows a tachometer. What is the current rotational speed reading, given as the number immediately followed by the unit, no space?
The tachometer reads 5000rpm
